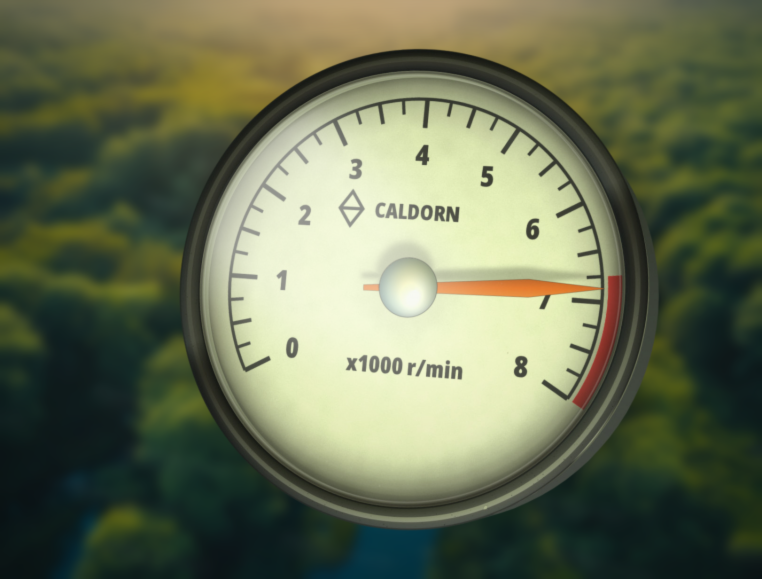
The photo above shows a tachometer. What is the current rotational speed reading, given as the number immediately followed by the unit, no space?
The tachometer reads 6875rpm
